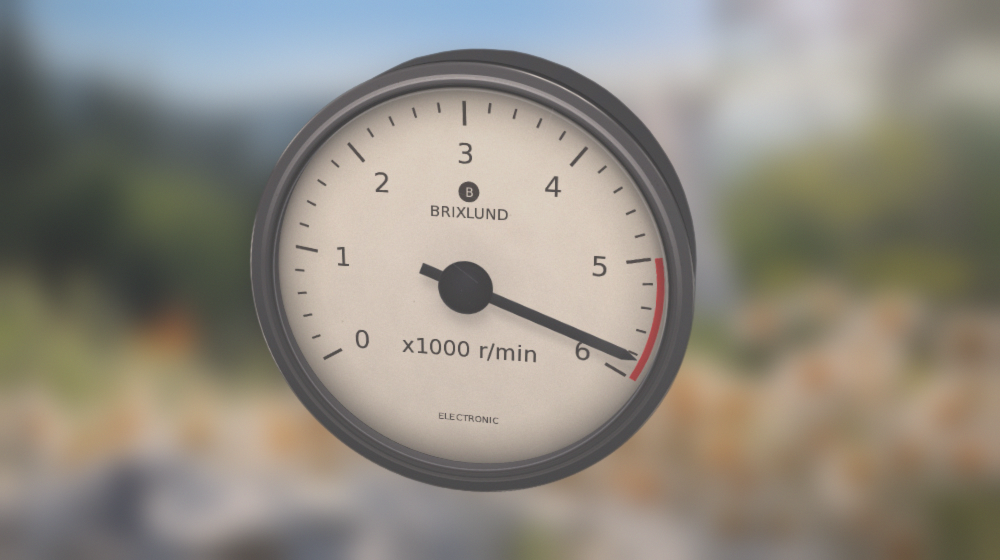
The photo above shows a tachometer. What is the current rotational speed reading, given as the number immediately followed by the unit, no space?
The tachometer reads 5800rpm
